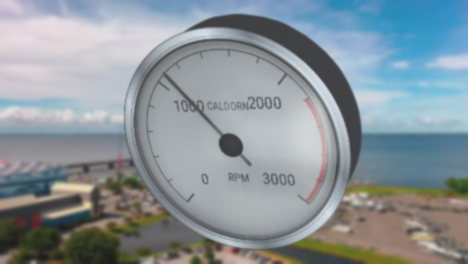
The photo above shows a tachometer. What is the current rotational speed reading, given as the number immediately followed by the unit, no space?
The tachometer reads 1100rpm
